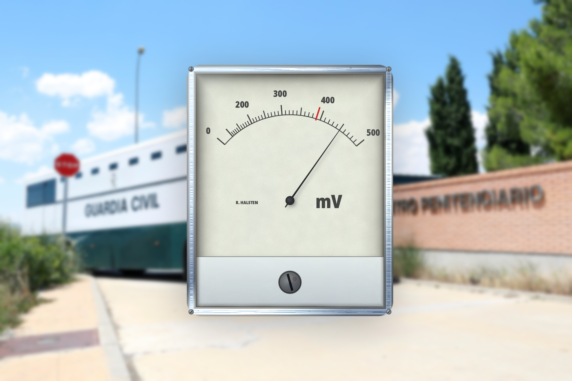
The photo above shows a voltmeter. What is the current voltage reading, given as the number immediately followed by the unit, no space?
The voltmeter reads 450mV
